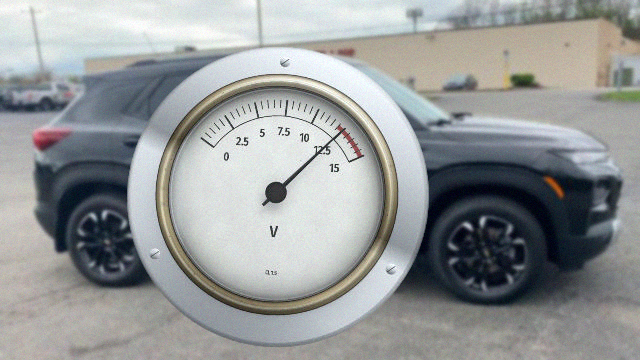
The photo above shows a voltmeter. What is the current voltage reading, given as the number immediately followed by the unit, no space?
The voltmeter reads 12.5V
